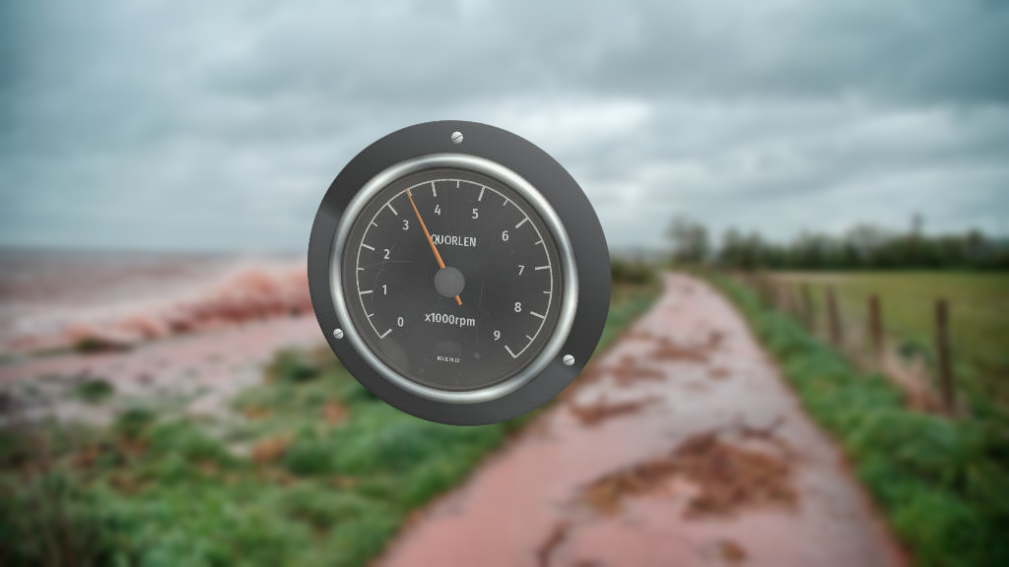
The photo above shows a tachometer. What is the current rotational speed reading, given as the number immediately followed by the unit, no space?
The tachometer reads 3500rpm
